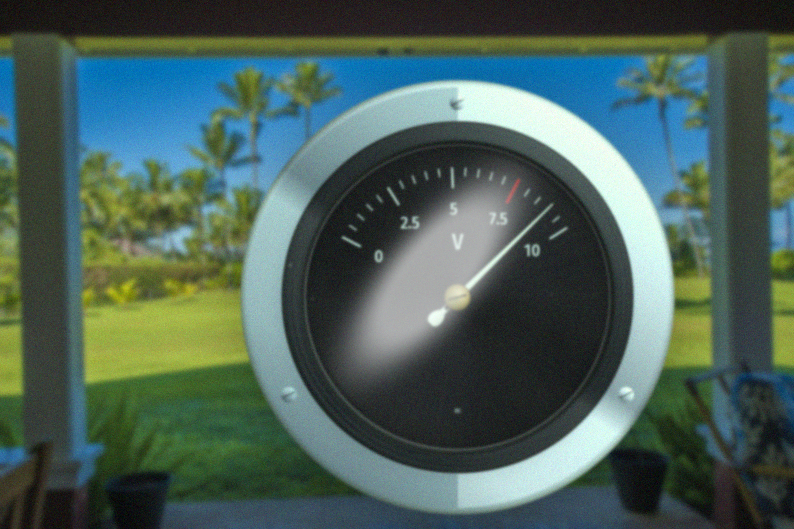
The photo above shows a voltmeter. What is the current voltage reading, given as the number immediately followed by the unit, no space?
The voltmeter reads 9V
